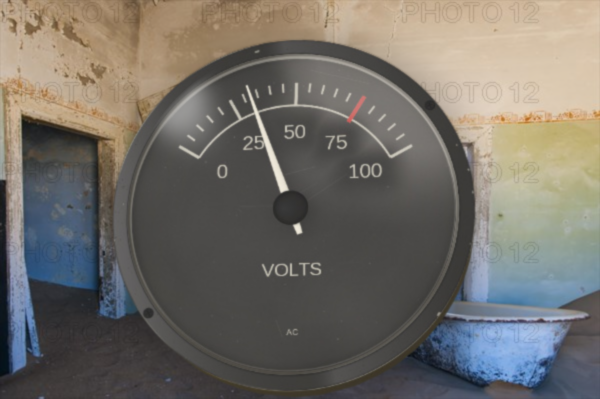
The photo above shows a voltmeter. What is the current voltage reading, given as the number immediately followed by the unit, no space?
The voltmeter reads 32.5V
